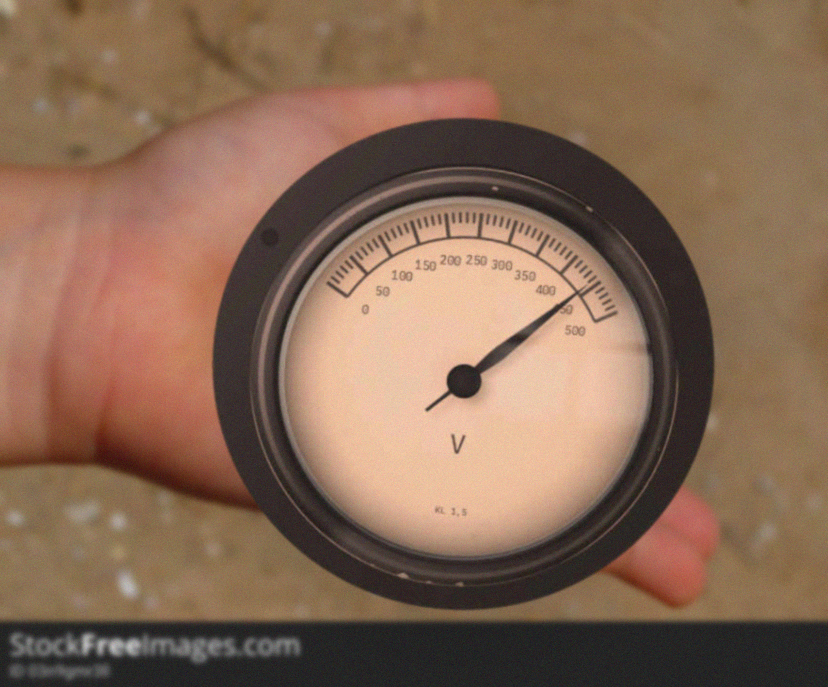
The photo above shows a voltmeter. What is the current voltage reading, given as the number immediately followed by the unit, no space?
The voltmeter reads 440V
